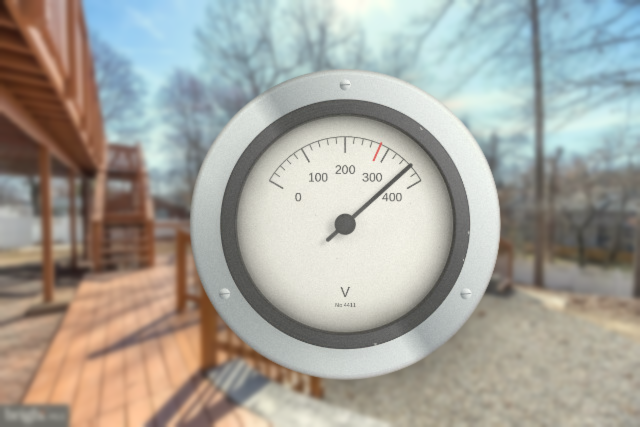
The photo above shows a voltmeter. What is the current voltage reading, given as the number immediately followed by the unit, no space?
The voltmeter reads 360V
